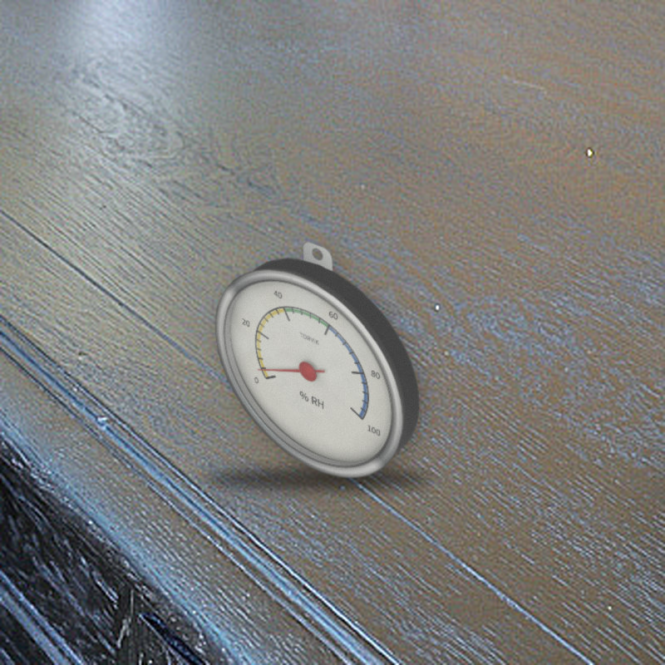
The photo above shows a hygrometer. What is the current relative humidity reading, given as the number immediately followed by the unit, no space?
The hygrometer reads 4%
